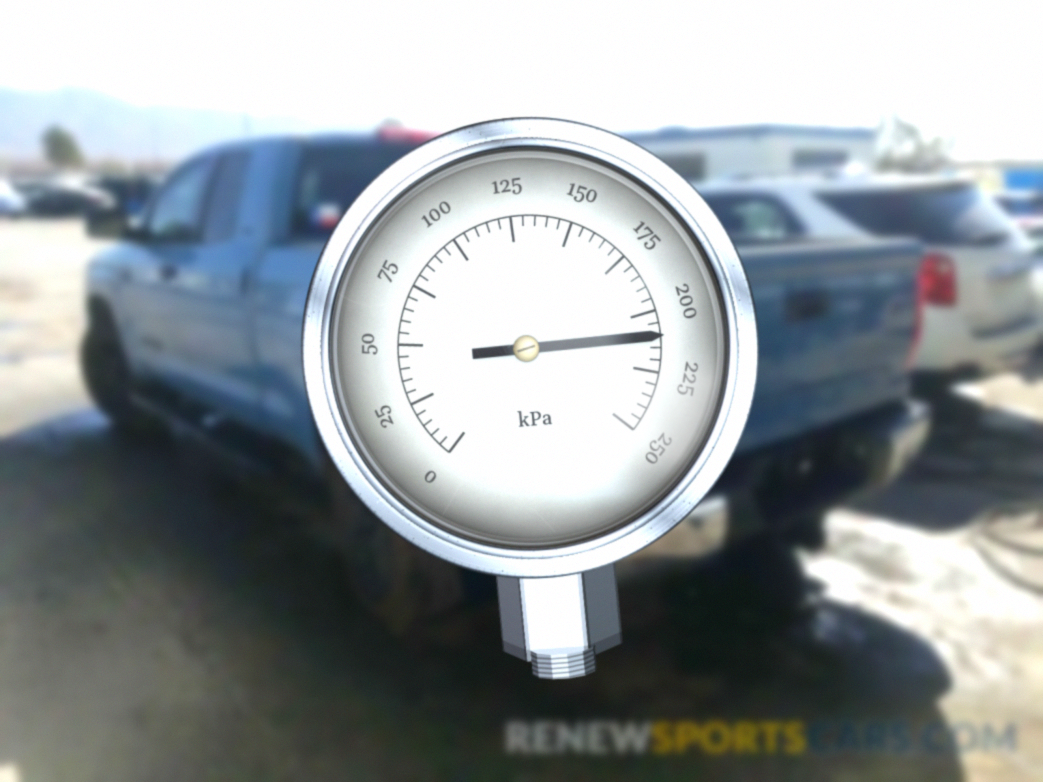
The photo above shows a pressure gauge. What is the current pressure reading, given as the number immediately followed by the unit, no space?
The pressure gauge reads 210kPa
